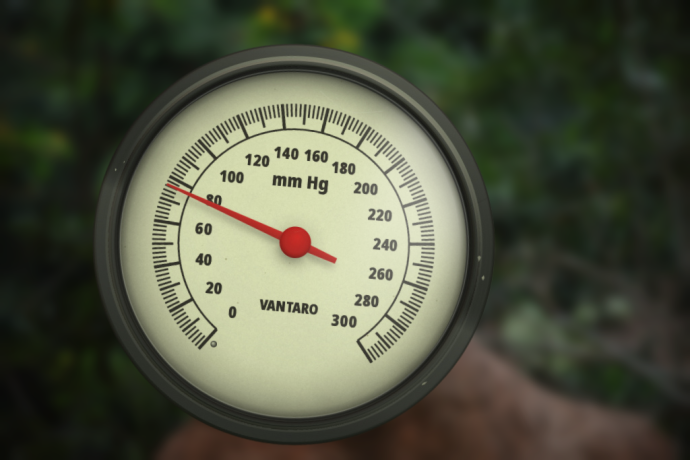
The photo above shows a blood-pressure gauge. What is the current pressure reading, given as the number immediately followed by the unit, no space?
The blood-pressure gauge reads 76mmHg
